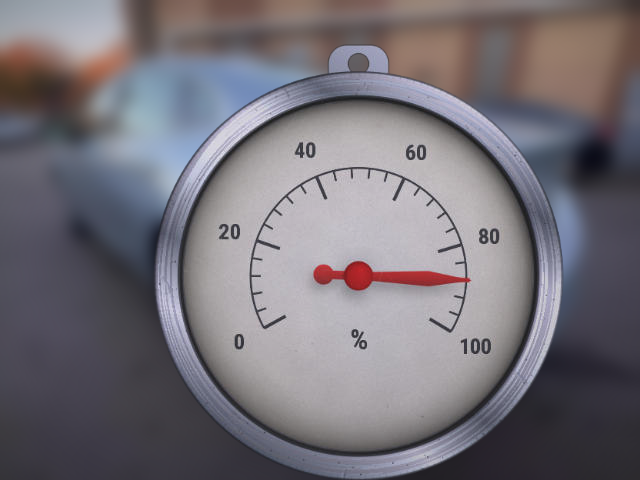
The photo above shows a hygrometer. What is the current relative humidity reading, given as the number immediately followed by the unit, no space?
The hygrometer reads 88%
